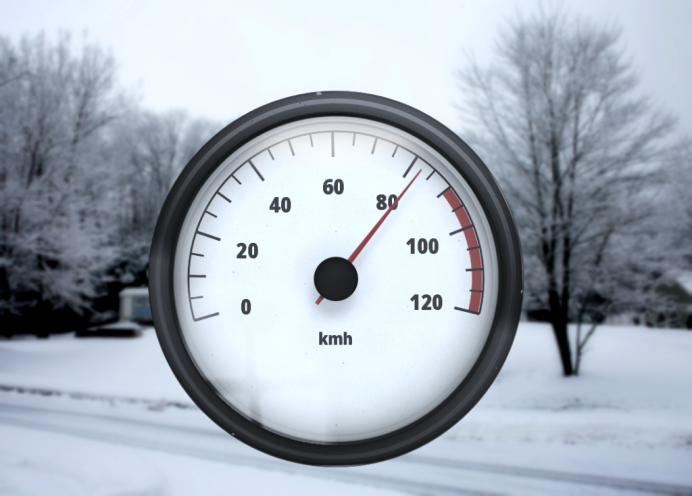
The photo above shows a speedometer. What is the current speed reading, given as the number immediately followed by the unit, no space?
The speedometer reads 82.5km/h
